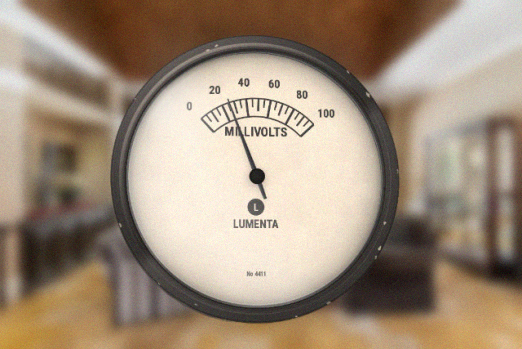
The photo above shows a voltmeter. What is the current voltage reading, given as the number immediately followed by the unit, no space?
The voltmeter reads 25mV
